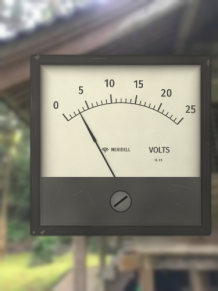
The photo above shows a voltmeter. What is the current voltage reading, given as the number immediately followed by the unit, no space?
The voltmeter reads 3V
